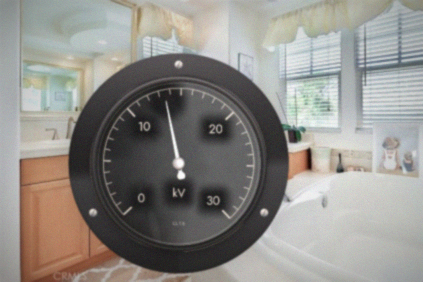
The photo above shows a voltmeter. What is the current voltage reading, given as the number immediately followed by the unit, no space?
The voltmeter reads 13.5kV
